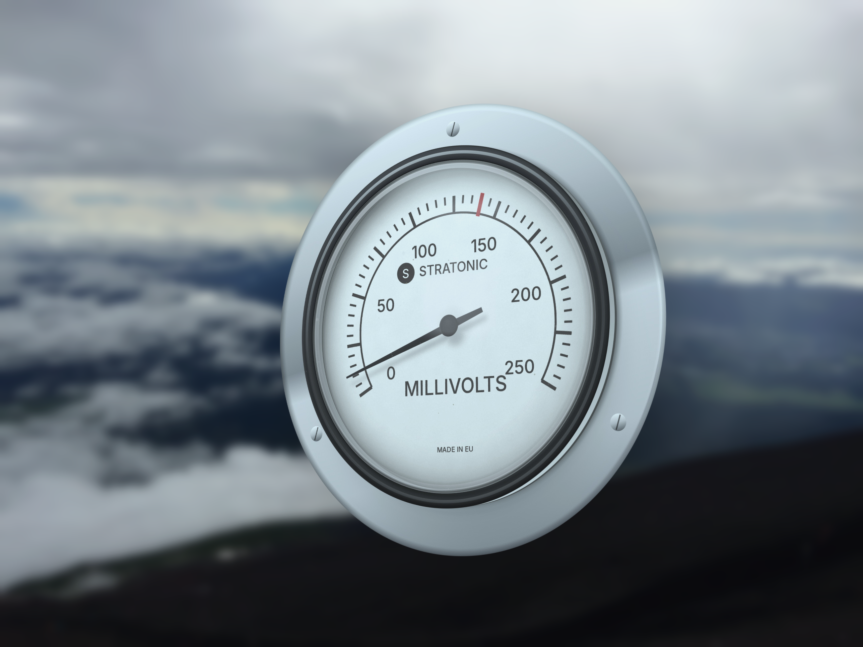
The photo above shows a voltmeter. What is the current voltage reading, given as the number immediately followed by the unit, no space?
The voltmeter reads 10mV
